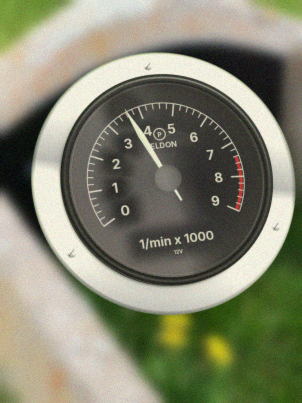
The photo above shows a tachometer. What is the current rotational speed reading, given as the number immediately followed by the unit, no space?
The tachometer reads 3600rpm
